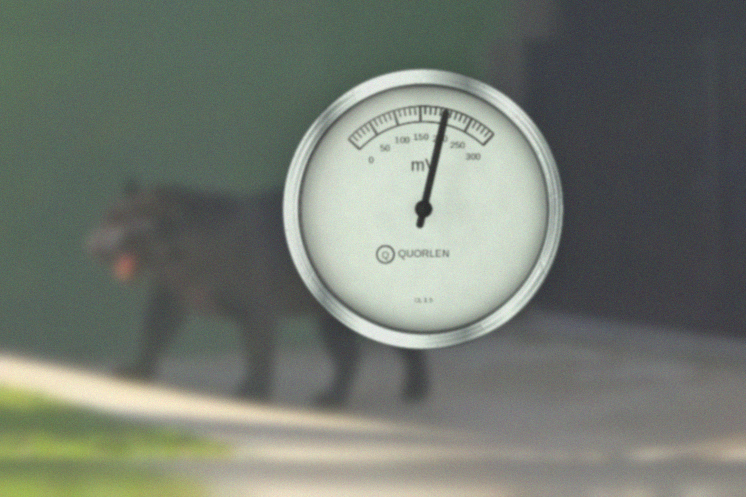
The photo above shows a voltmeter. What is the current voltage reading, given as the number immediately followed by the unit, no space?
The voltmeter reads 200mV
